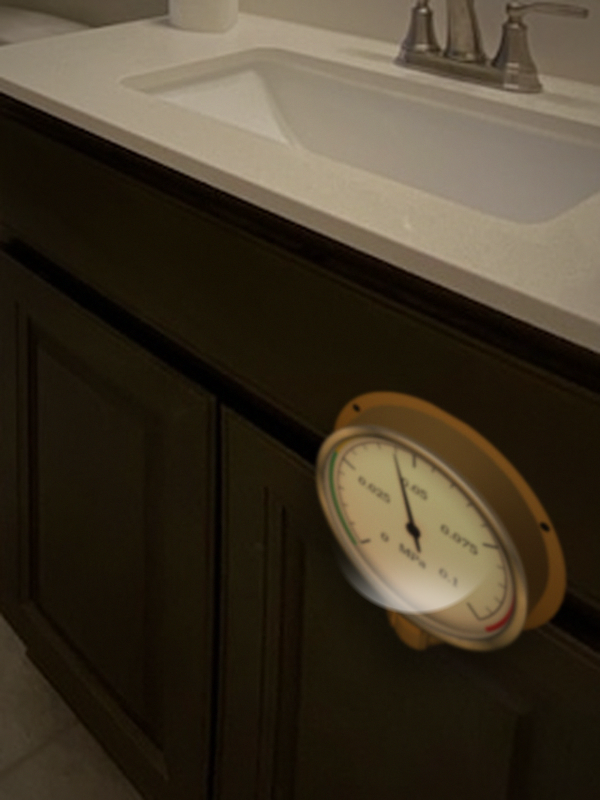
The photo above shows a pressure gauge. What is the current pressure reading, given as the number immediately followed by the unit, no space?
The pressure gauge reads 0.045MPa
